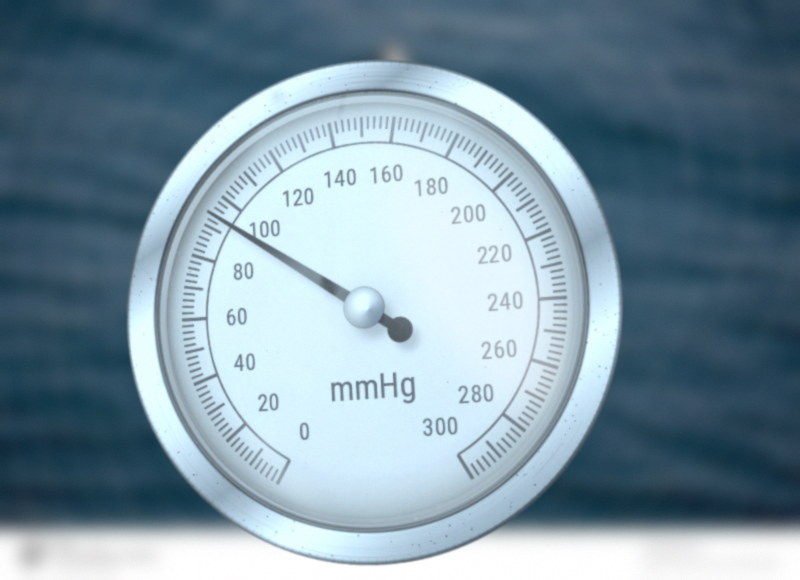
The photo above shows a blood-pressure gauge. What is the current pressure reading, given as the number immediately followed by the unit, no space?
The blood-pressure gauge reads 94mmHg
